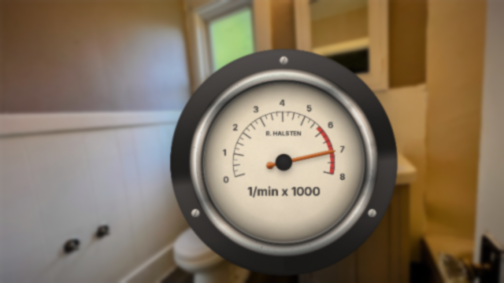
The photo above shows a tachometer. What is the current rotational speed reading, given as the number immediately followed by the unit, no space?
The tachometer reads 7000rpm
